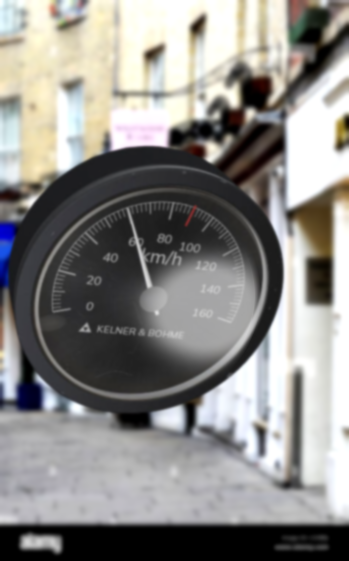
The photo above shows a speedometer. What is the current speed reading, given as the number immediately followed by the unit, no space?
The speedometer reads 60km/h
